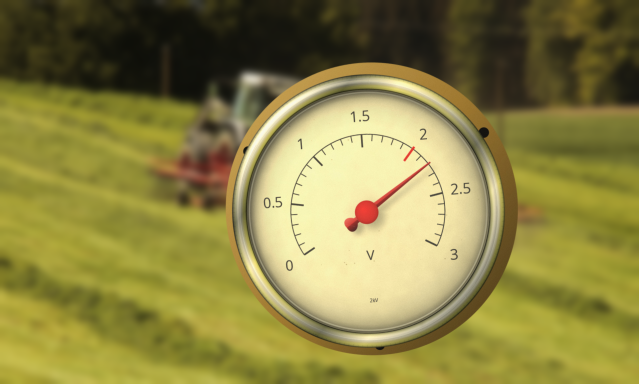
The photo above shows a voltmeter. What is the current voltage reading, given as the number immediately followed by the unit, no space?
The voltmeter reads 2.2V
